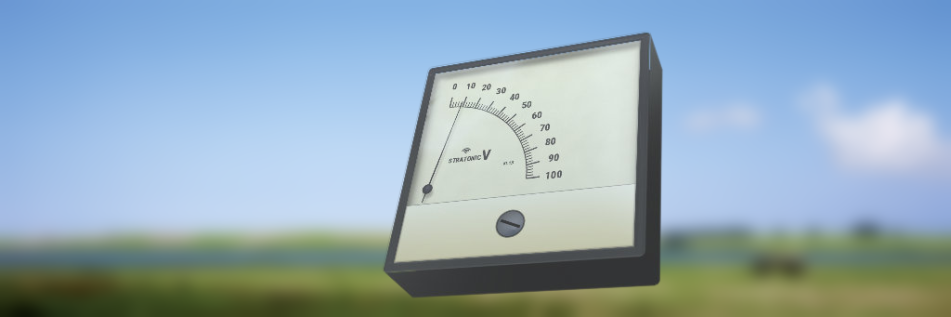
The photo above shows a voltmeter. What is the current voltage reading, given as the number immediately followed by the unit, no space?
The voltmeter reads 10V
